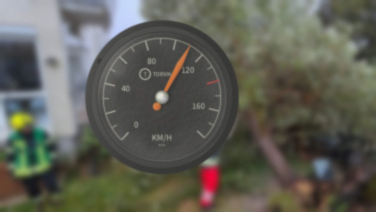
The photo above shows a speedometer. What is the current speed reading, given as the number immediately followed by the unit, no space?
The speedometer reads 110km/h
